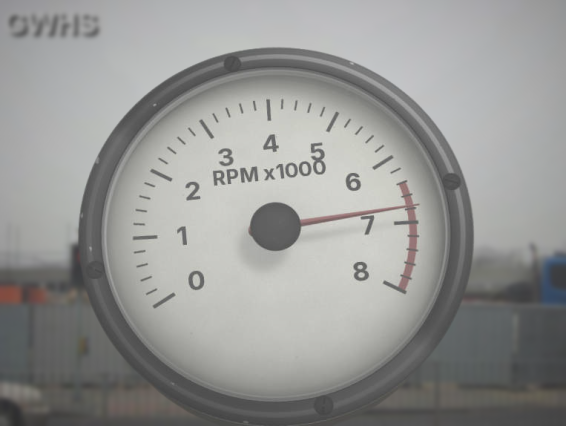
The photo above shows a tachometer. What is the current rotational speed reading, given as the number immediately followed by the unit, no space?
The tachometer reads 6800rpm
